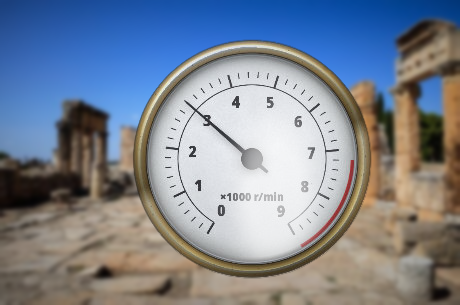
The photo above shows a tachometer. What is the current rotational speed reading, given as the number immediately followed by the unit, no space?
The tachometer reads 3000rpm
